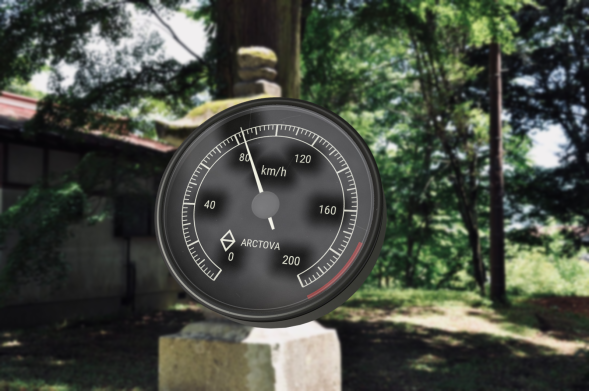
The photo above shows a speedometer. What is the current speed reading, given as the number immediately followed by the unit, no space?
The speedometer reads 84km/h
